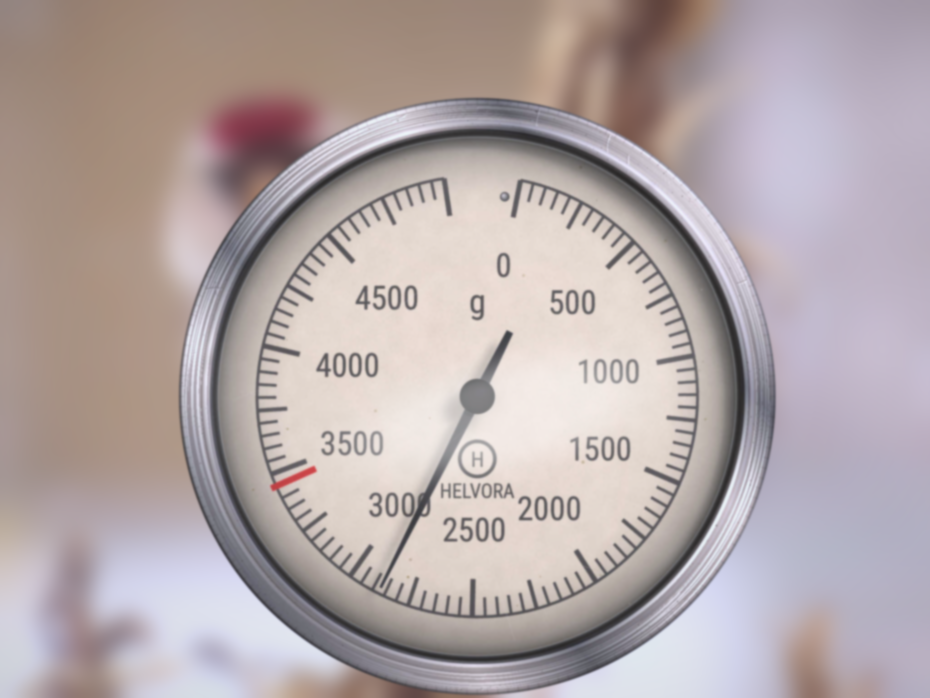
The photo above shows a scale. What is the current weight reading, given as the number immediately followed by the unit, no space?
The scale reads 2875g
